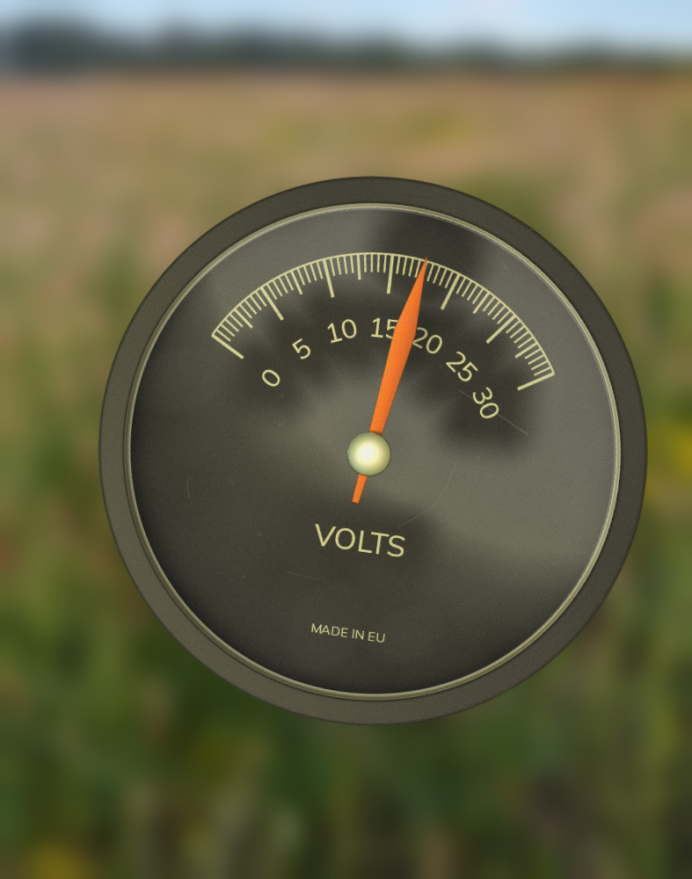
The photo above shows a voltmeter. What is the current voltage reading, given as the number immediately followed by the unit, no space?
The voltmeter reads 17.5V
